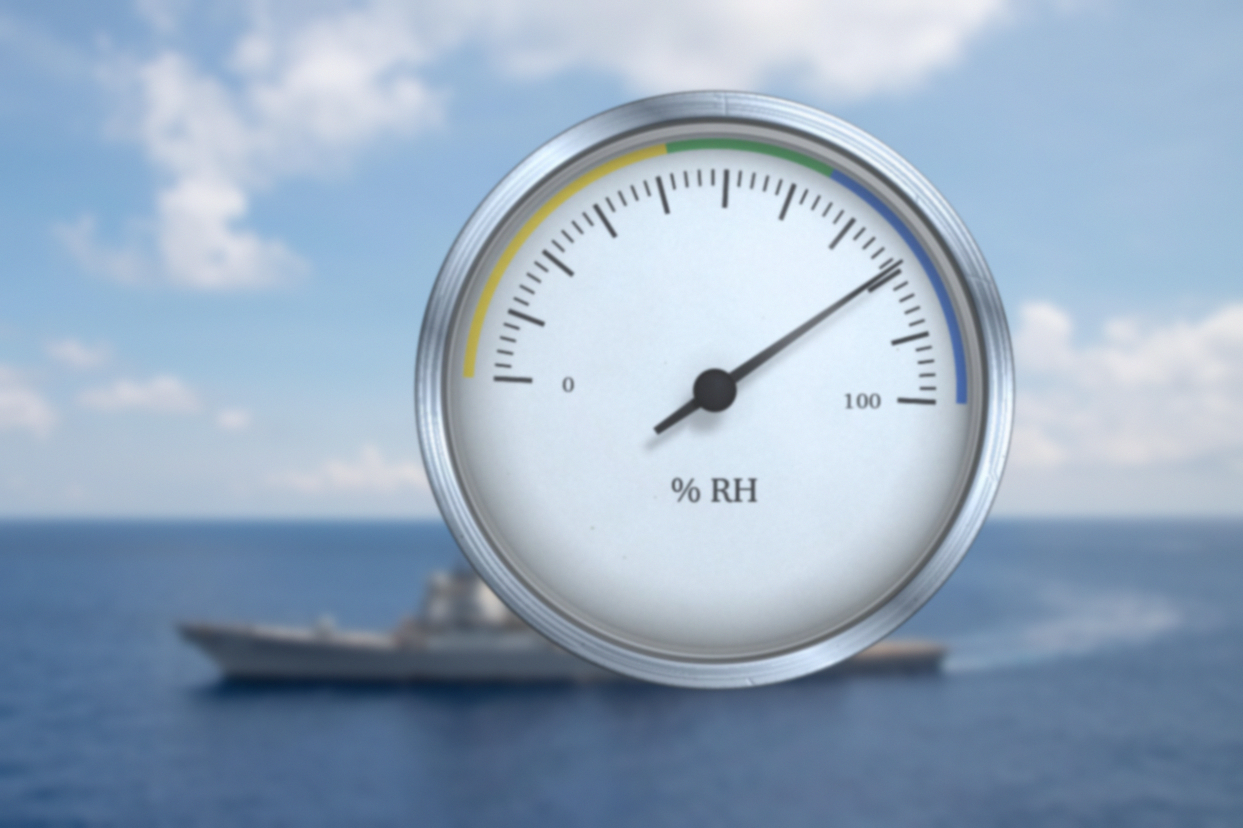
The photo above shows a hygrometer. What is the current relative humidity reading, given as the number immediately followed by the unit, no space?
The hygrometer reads 79%
